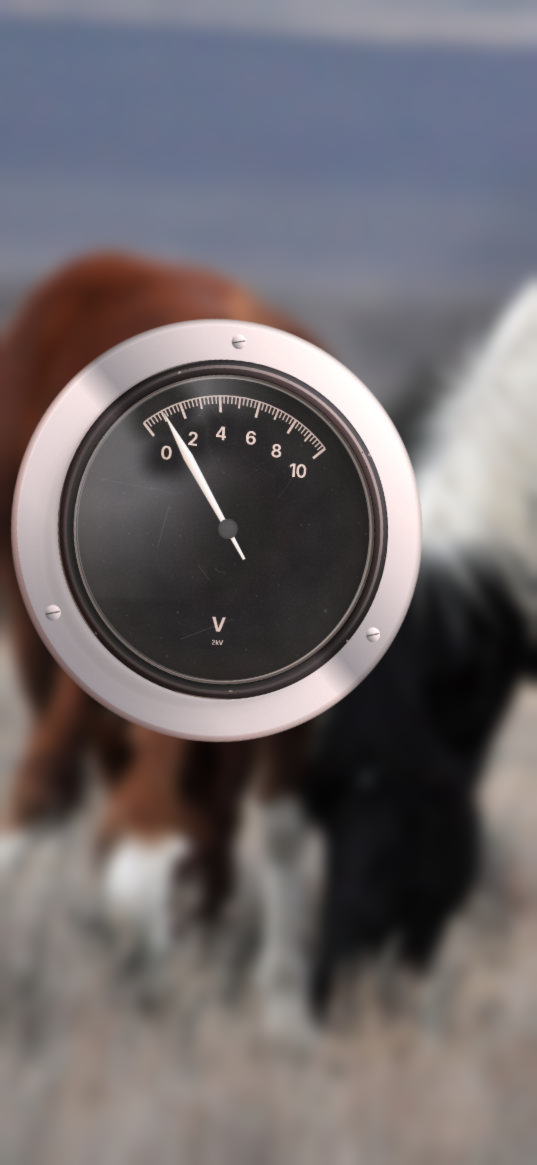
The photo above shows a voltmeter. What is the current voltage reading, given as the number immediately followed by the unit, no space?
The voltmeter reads 1V
